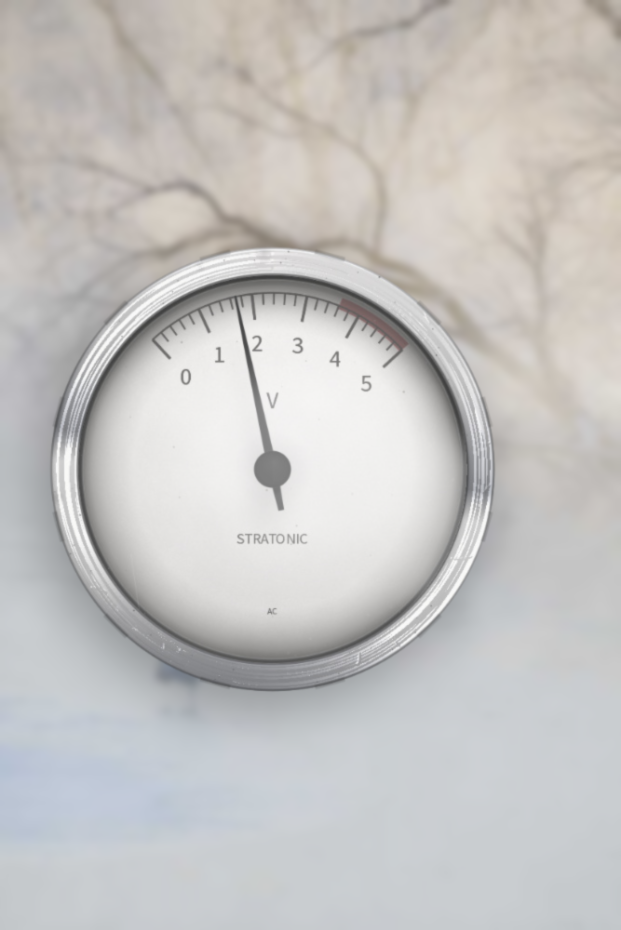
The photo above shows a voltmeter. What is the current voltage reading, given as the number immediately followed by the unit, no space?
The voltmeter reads 1.7V
